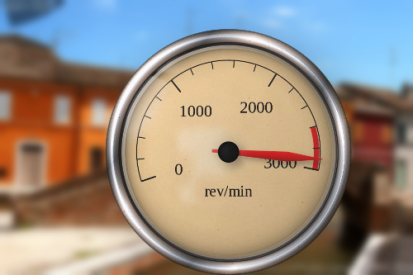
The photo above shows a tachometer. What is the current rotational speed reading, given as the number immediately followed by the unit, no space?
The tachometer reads 2900rpm
